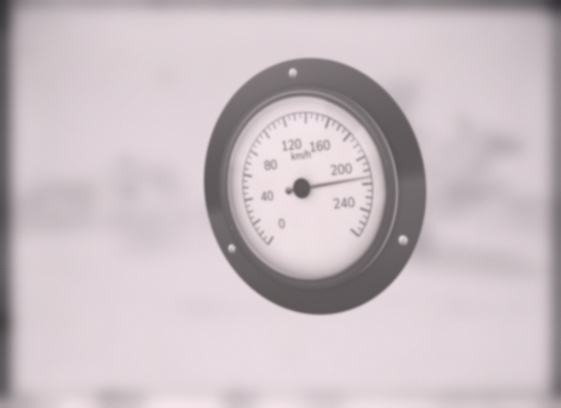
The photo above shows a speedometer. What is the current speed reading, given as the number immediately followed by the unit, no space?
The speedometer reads 215km/h
